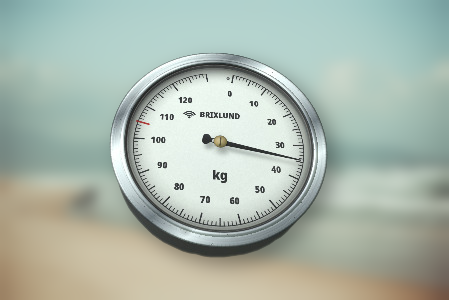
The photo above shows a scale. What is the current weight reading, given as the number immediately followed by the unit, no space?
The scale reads 35kg
